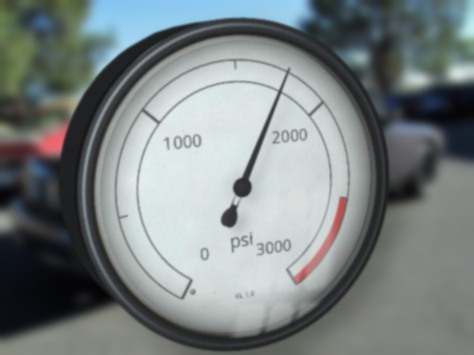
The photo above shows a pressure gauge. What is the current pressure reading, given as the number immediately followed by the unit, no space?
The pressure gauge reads 1750psi
